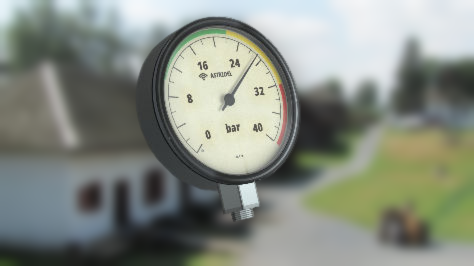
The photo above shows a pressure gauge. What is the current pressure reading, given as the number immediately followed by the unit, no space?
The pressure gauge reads 27bar
